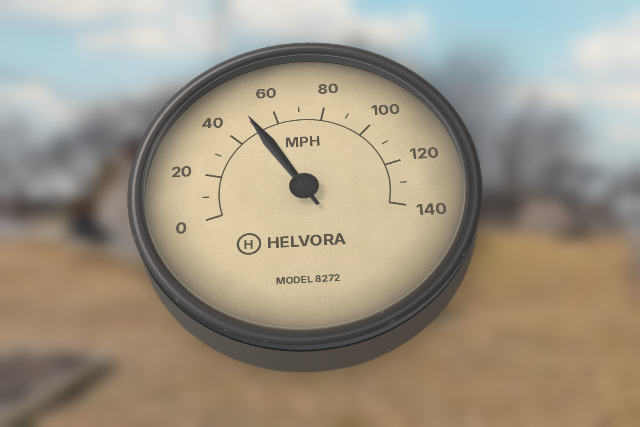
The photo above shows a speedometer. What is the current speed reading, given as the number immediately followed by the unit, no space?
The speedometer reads 50mph
